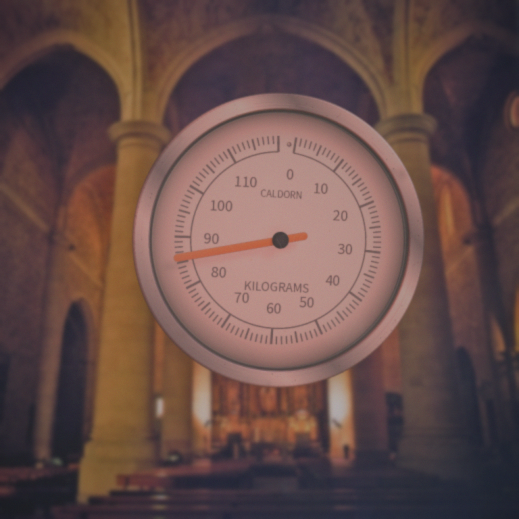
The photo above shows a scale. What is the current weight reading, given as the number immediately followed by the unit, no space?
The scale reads 86kg
